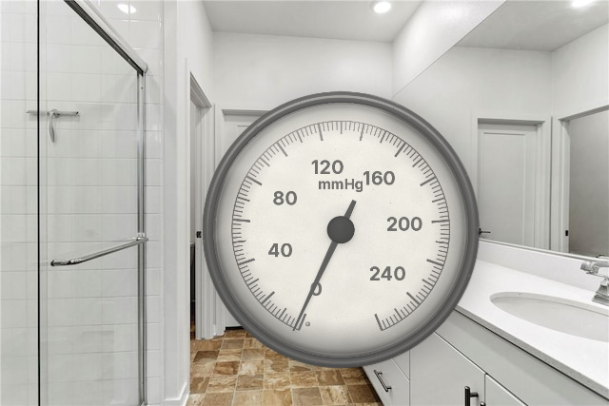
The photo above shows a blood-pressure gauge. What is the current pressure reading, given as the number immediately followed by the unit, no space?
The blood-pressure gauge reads 2mmHg
